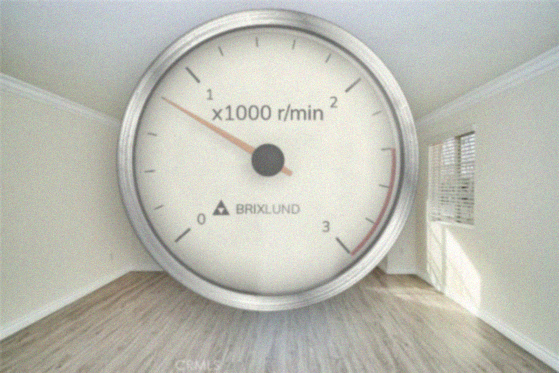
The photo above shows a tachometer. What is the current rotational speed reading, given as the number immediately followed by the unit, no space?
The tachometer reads 800rpm
